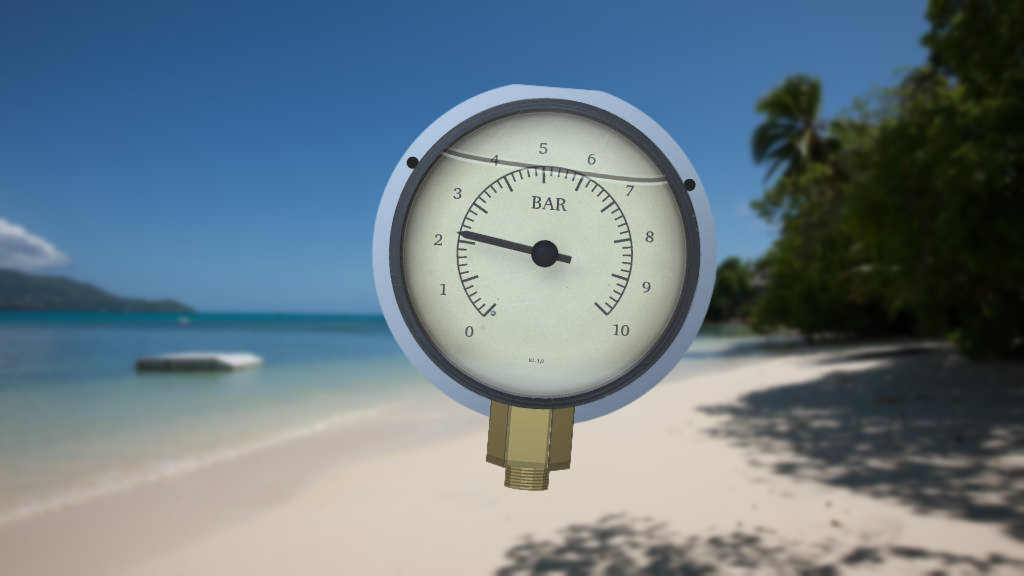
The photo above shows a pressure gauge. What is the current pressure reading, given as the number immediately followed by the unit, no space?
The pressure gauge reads 2.2bar
